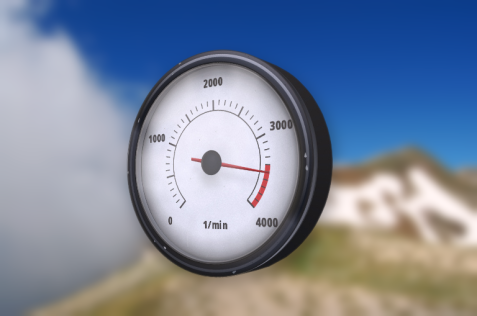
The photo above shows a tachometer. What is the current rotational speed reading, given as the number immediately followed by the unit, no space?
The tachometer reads 3500rpm
